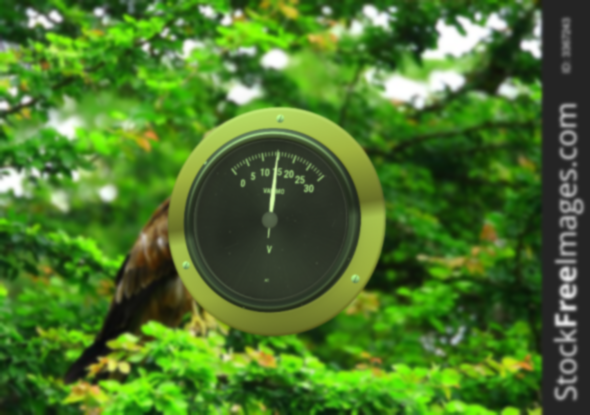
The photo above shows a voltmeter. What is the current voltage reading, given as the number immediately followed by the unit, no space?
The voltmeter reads 15V
